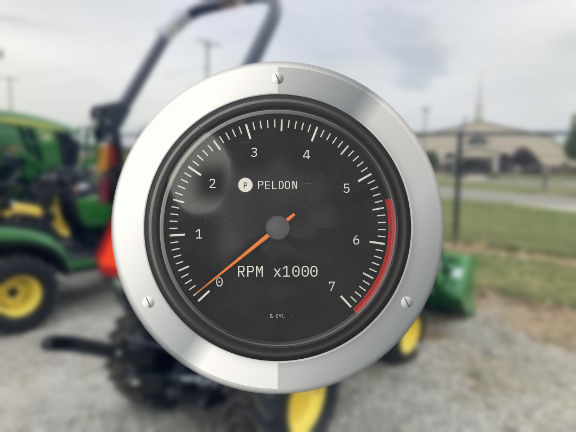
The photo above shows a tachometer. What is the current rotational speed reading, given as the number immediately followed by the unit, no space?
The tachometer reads 100rpm
